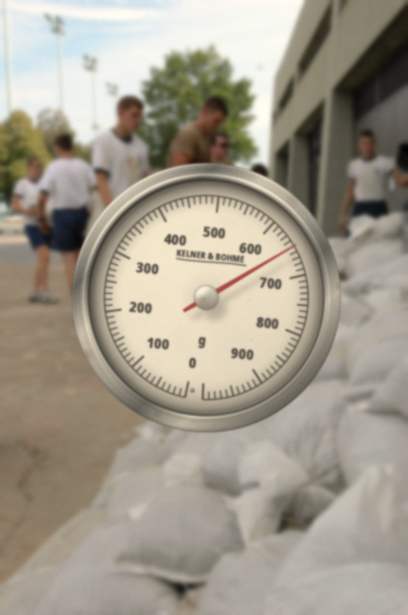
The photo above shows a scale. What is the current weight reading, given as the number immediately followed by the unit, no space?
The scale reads 650g
